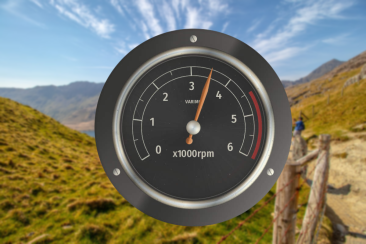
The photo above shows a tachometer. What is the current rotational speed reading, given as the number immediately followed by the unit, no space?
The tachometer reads 3500rpm
